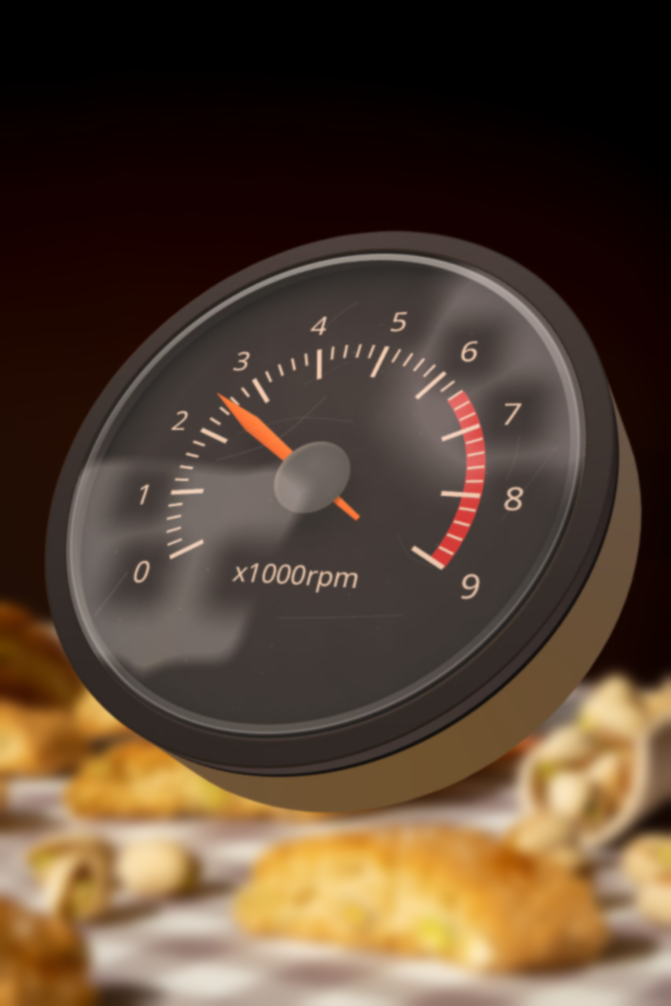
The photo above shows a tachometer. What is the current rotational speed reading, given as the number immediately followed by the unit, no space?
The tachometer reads 2500rpm
